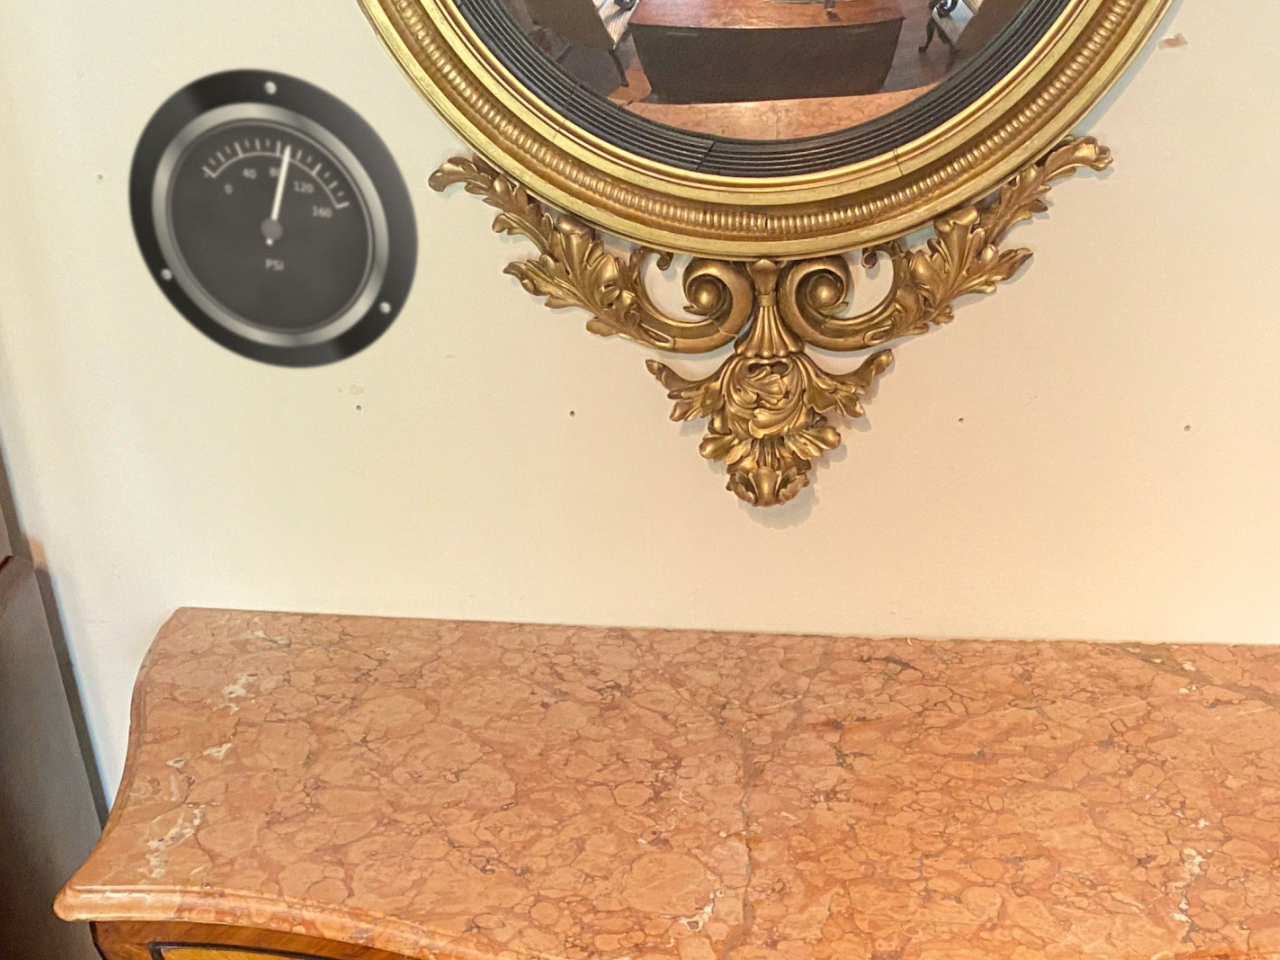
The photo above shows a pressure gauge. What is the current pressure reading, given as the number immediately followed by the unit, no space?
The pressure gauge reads 90psi
